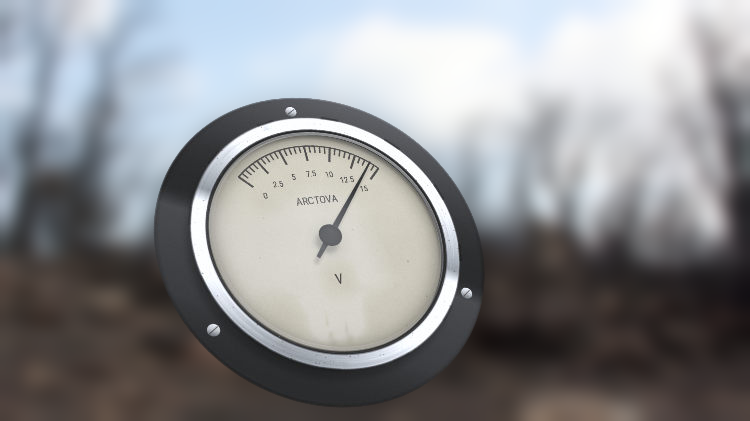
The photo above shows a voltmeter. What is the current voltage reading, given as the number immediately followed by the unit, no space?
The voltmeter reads 14V
